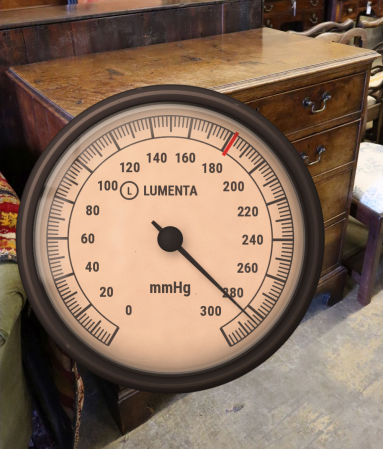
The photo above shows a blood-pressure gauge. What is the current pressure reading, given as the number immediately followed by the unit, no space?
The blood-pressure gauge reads 284mmHg
